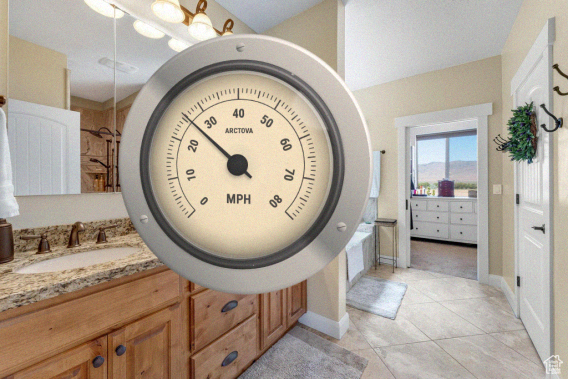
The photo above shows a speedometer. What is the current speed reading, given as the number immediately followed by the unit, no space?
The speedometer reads 26mph
